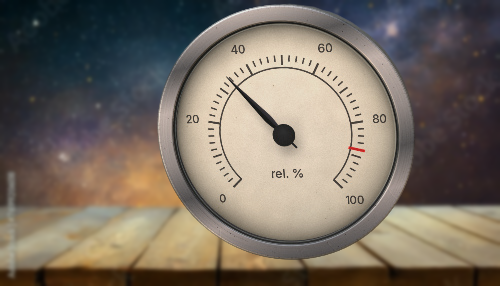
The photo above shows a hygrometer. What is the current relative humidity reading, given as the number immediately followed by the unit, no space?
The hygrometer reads 34%
